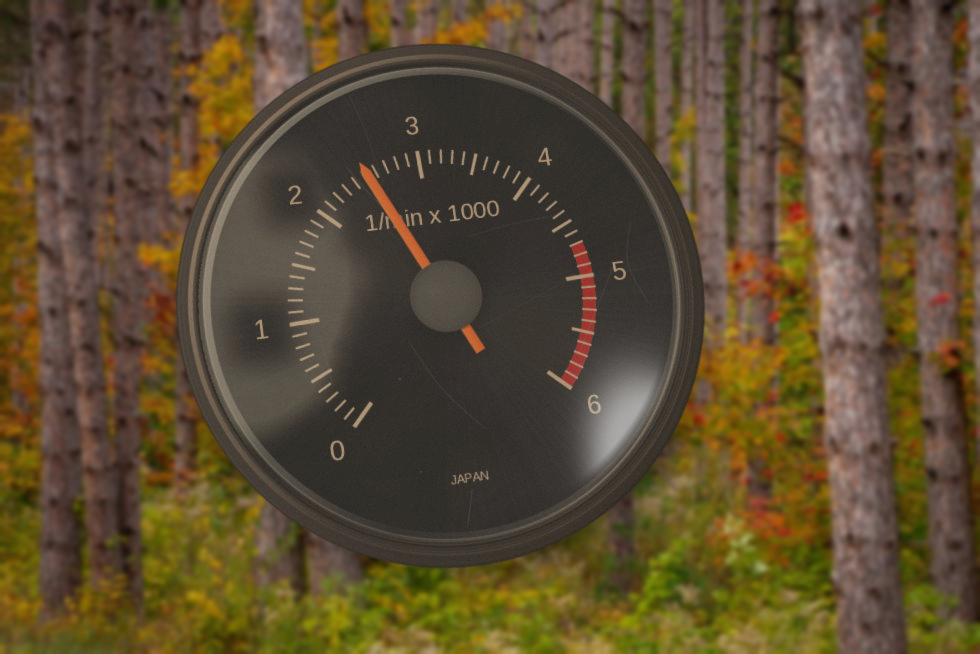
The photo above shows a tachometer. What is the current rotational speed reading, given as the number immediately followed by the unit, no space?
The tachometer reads 2500rpm
